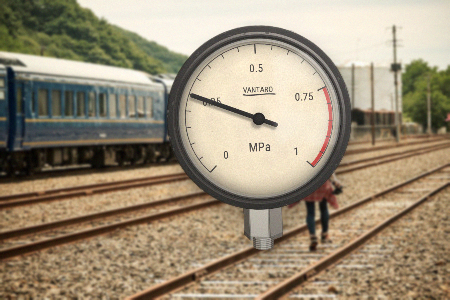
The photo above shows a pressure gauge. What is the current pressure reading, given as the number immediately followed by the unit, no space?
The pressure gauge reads 0.25MPa
